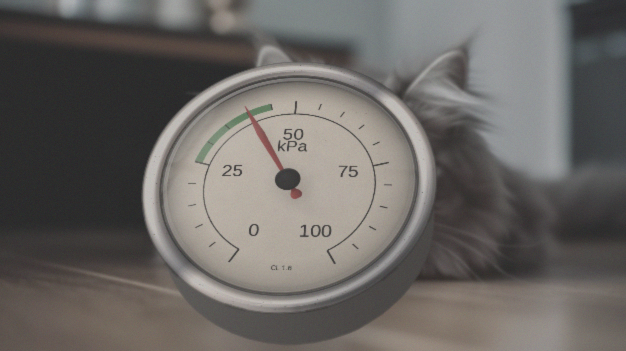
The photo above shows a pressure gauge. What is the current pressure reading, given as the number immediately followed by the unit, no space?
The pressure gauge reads 40kPa
